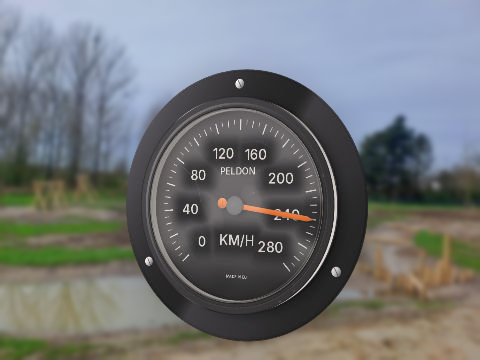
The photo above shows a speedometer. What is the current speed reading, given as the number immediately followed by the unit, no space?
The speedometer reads 240km/h
